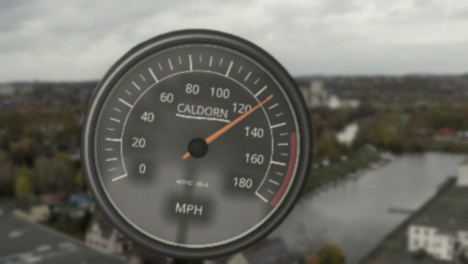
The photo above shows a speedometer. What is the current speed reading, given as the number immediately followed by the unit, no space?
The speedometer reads 125mph
